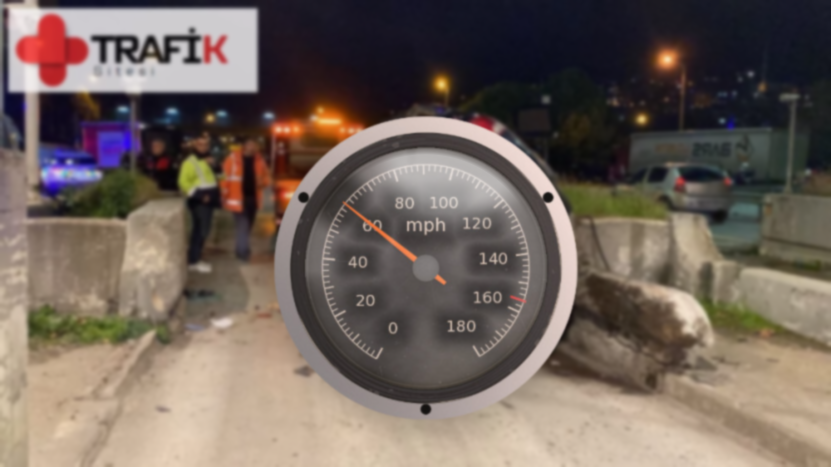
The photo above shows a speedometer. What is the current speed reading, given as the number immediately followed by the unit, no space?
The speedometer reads 60mph
